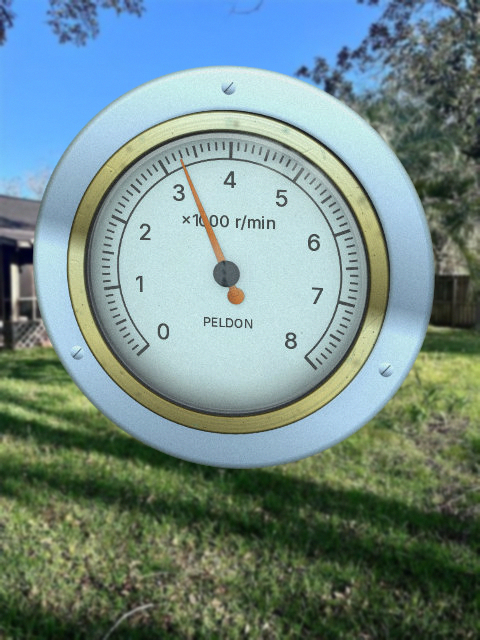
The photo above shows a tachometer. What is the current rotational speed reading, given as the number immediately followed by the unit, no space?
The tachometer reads 3300rpm
